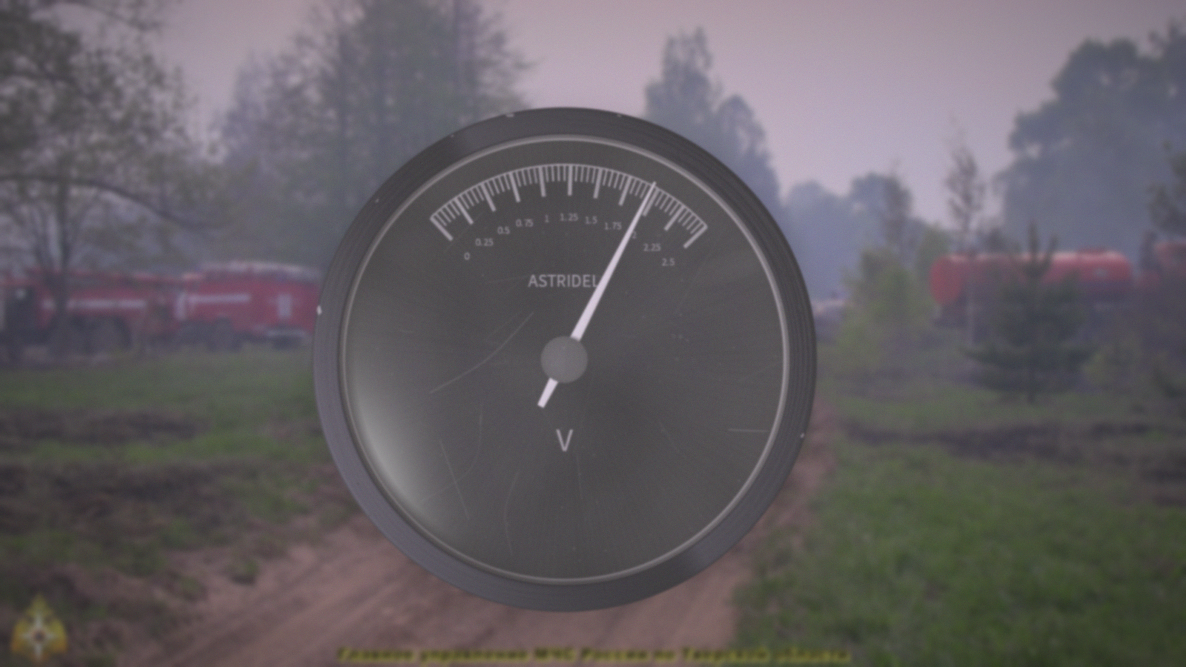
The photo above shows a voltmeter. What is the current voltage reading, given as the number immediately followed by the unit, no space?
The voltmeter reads 1.95V
